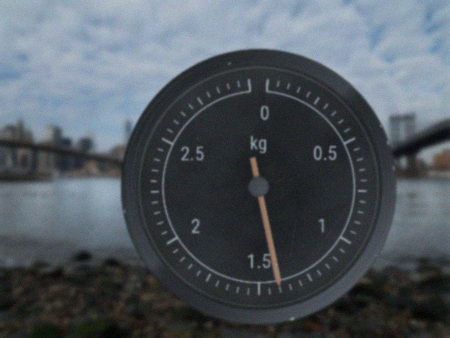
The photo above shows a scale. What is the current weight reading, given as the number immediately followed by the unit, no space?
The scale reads 1.4kg
